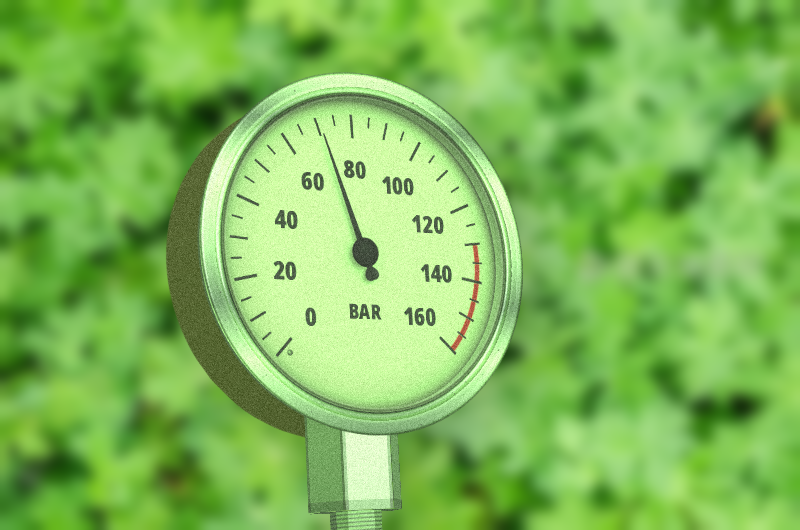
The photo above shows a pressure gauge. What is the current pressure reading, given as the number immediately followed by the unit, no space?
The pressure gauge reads 70bar
